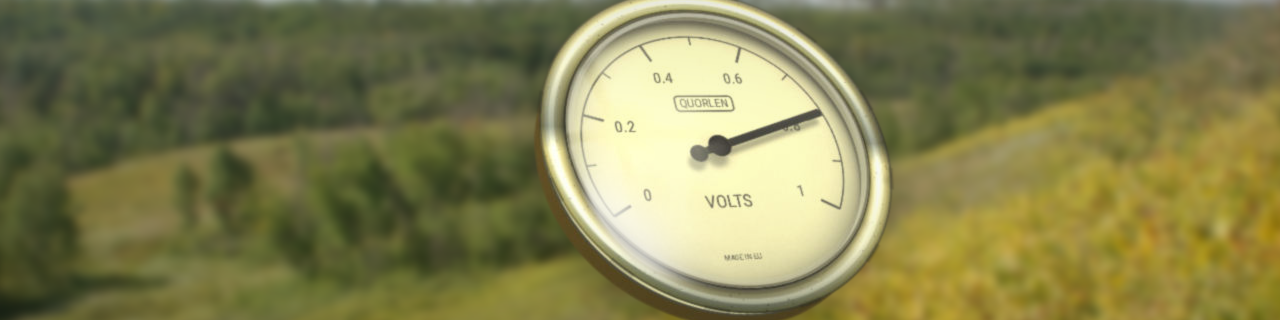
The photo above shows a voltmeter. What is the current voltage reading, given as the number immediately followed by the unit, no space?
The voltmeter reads 0.8V
